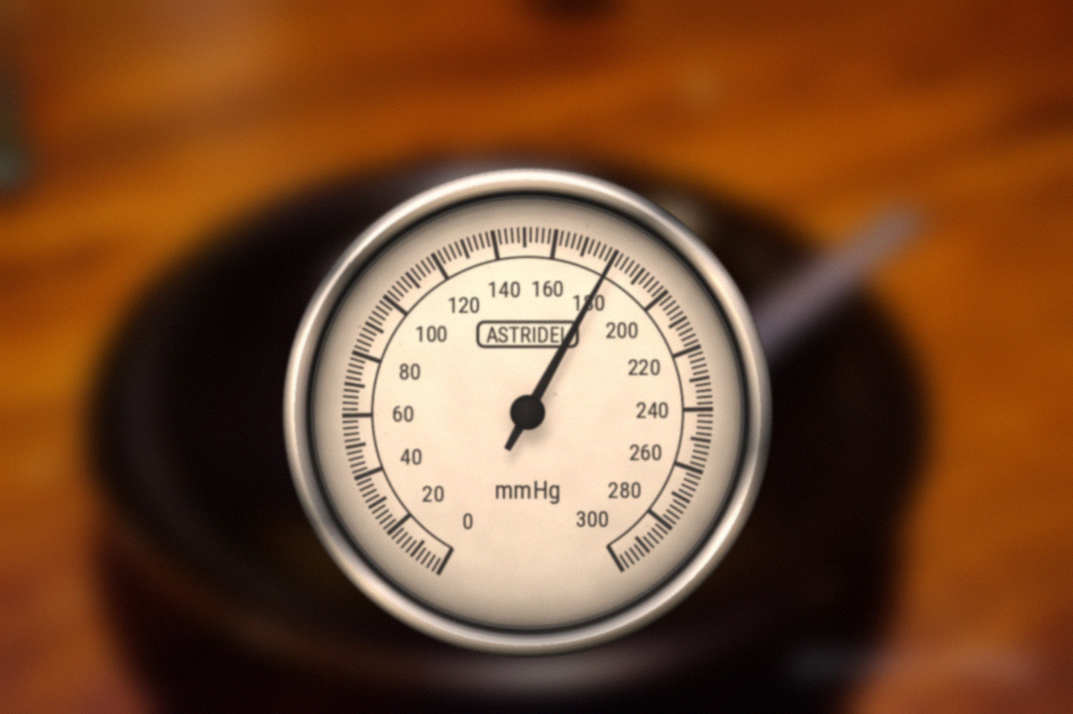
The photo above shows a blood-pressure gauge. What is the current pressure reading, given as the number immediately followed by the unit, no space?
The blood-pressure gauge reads 180mmHg
